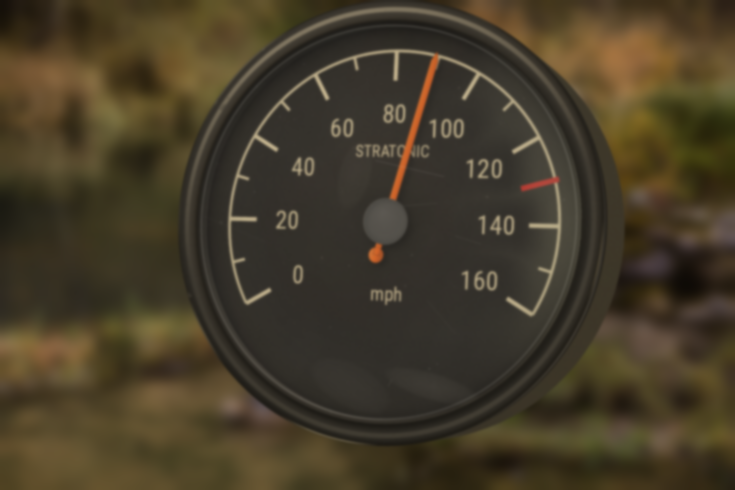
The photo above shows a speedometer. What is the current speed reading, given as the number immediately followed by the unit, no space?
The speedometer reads 90mph
